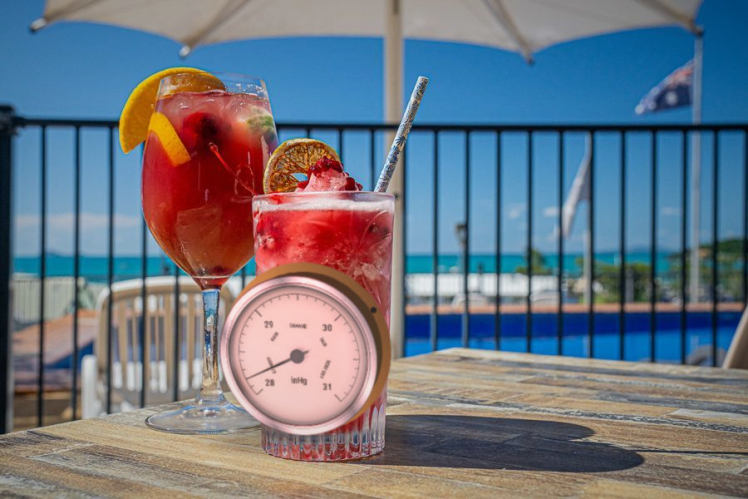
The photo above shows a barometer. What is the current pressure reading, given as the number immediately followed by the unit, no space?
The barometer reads 28.2inHg
